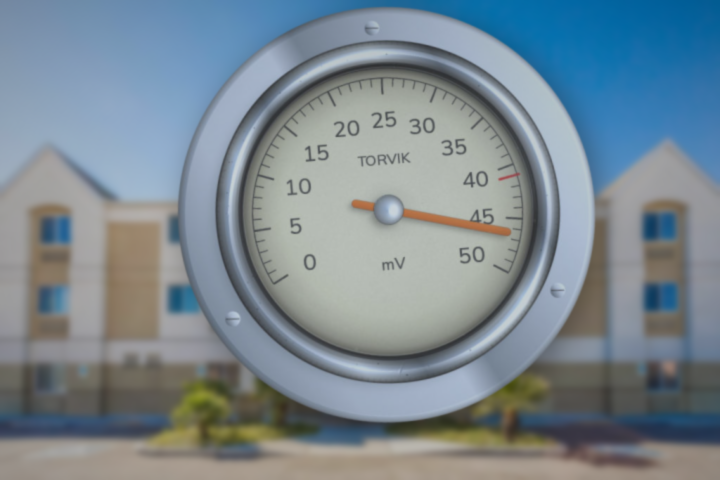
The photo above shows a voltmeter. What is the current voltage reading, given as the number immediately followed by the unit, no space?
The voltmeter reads 46.5mV
